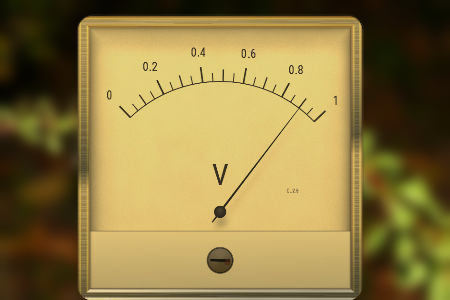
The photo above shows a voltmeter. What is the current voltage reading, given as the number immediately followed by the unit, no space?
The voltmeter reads 0.9V
